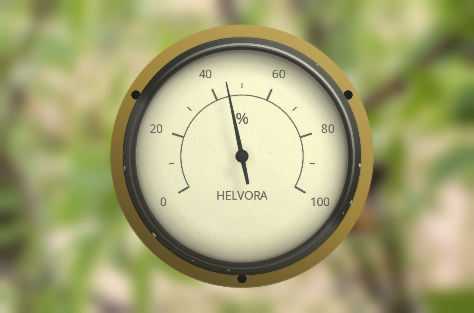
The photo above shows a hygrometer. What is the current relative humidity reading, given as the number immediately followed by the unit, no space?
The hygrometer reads 45%
